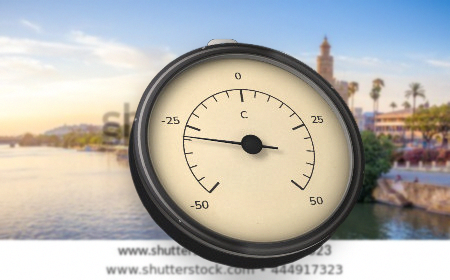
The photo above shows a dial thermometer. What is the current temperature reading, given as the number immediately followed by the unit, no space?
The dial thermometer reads -30°C
